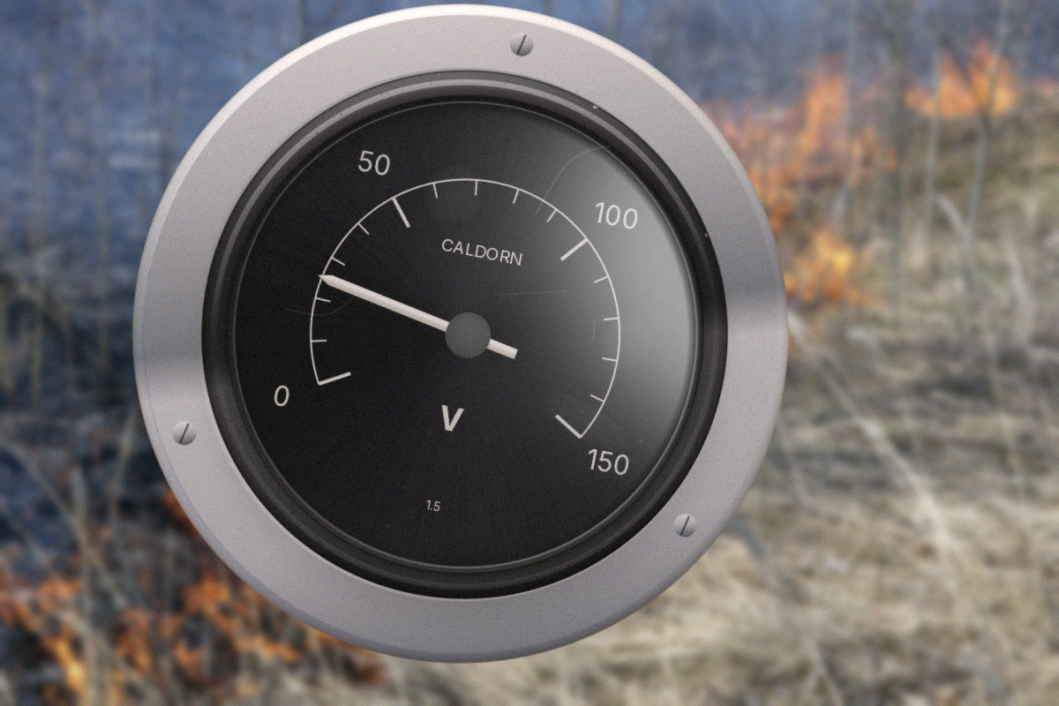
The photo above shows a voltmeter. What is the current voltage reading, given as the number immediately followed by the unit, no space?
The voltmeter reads 25V
